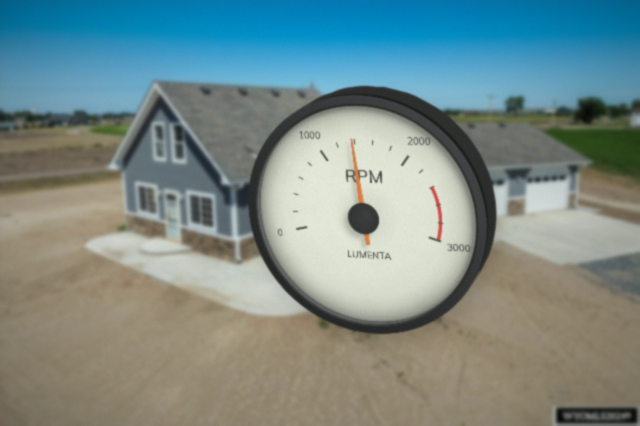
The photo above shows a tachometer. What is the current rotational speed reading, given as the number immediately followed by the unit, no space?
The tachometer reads 1400rpm
